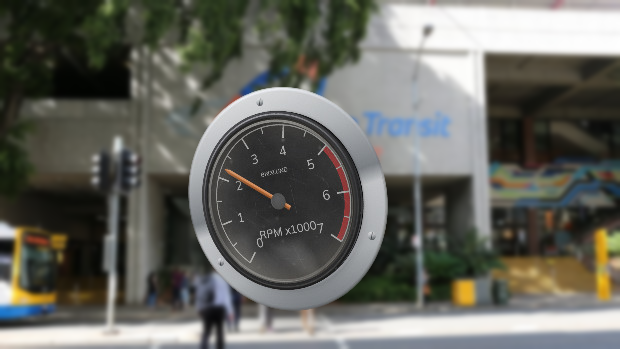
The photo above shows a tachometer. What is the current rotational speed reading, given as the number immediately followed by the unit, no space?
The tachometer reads 2250rpm
